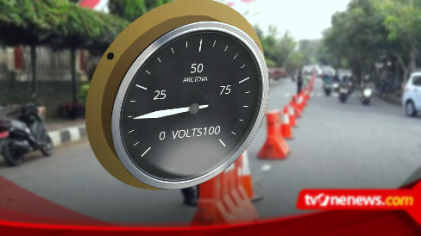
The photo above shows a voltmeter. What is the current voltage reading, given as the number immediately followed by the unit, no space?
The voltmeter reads 15V
